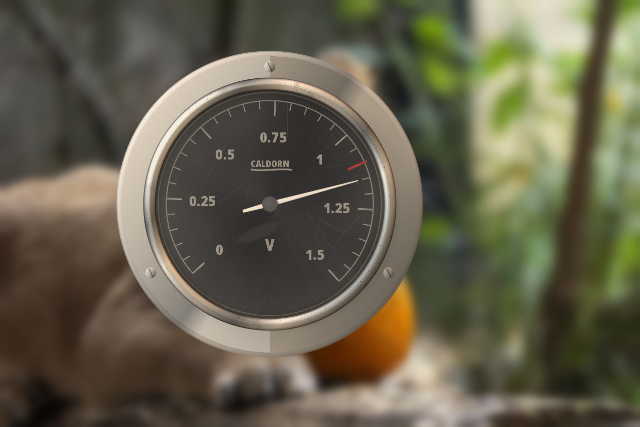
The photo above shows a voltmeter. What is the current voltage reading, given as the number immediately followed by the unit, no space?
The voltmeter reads 1.15V
